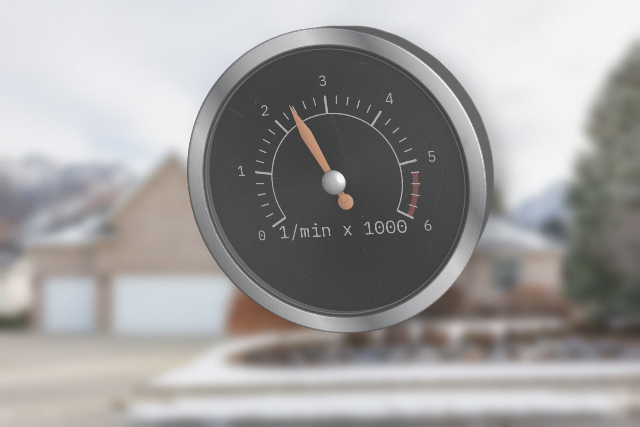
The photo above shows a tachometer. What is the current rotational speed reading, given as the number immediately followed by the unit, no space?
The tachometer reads 2400rpm
